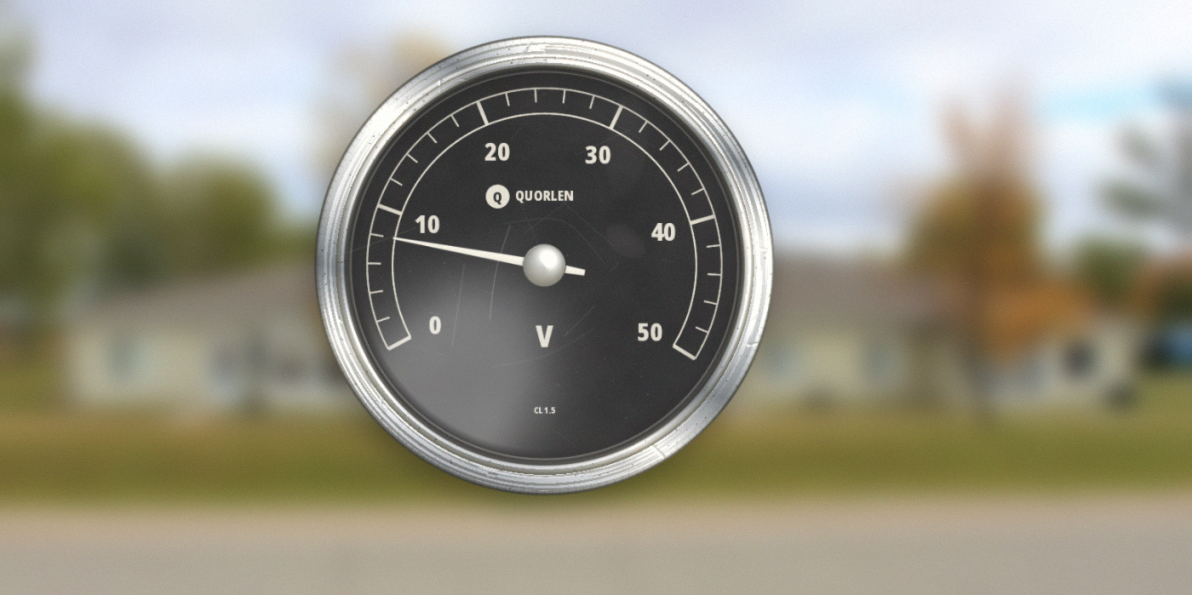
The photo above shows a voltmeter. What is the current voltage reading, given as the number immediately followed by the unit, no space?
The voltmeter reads 8V
